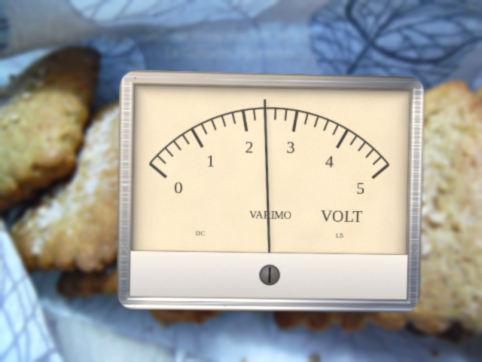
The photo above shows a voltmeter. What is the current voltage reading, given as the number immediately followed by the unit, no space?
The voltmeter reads 2.4V
